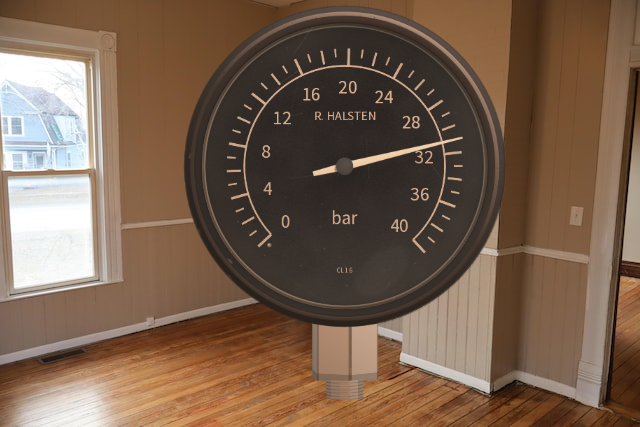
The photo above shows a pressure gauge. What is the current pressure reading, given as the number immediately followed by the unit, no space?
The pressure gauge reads 31bar
